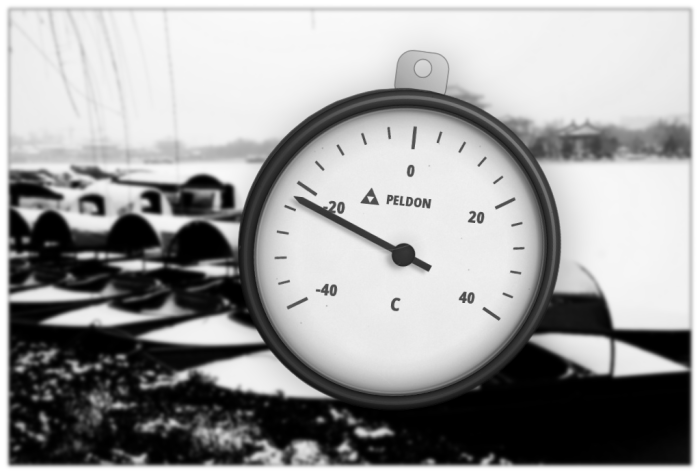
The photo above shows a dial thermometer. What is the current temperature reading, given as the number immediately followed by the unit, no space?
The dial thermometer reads -22°C
